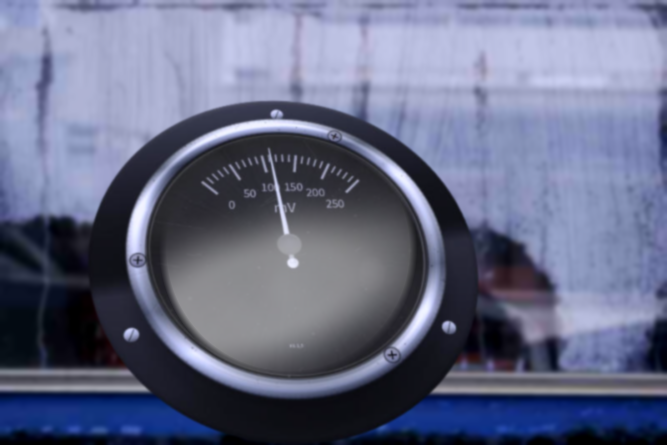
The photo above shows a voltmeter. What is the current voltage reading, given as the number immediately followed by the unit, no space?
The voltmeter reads 110mV
